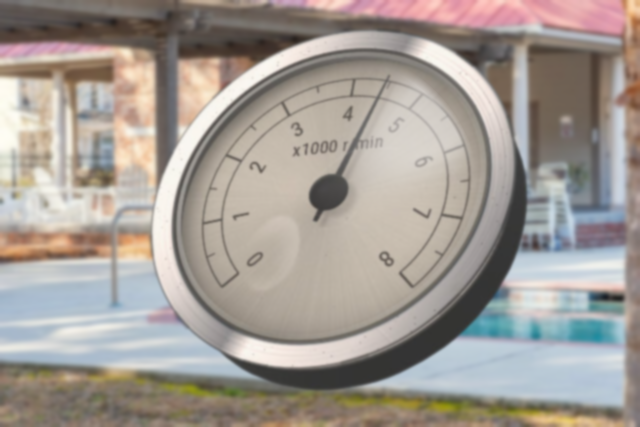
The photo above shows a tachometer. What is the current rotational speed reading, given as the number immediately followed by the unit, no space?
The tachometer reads 4500rpm
